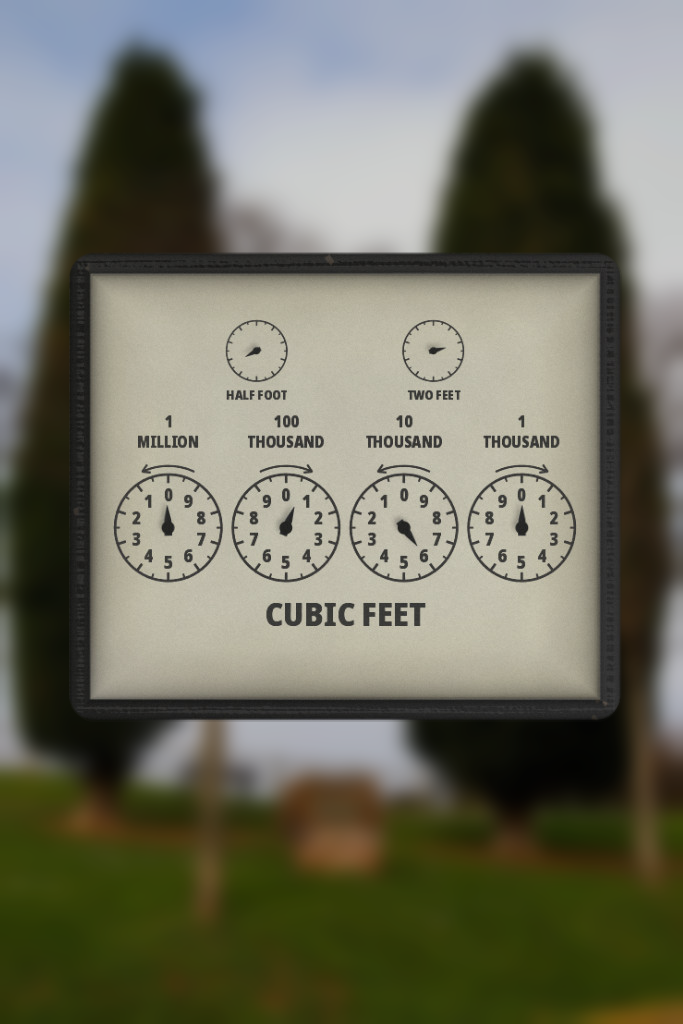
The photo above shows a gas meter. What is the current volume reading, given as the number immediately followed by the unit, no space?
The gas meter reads 6000ft³
